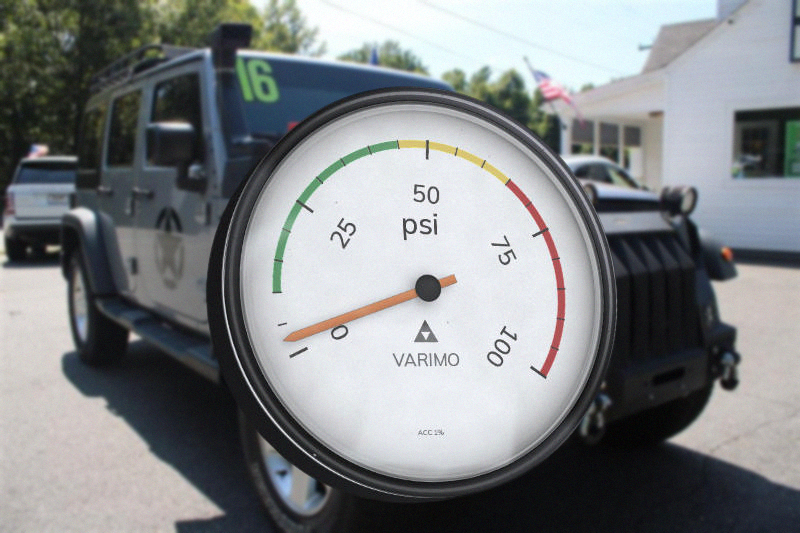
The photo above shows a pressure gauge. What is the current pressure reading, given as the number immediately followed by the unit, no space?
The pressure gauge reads 2.5psi
